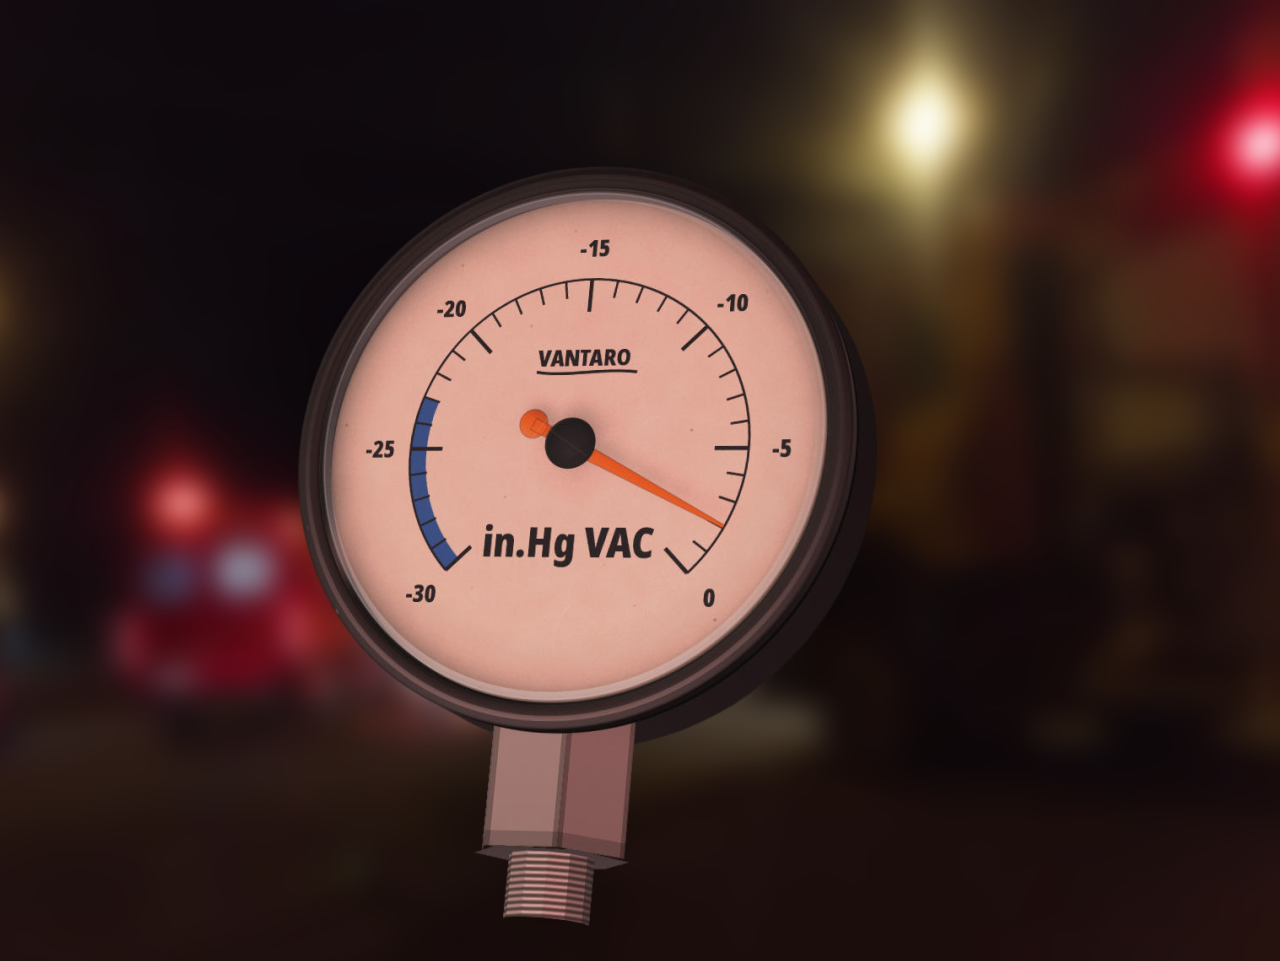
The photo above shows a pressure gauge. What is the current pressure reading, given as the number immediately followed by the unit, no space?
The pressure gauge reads -2inHg
